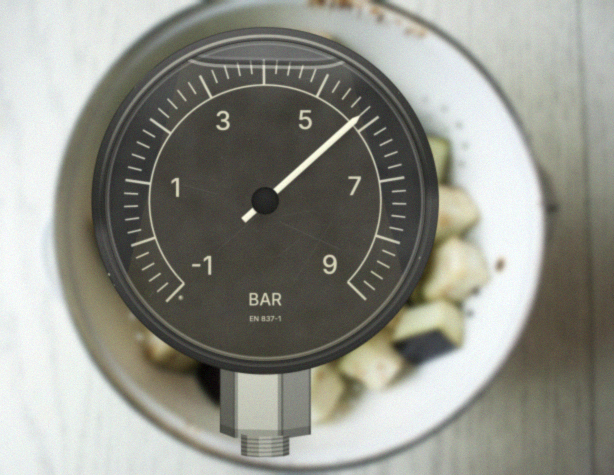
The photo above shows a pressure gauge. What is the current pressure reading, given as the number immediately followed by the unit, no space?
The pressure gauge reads 5.8bar
